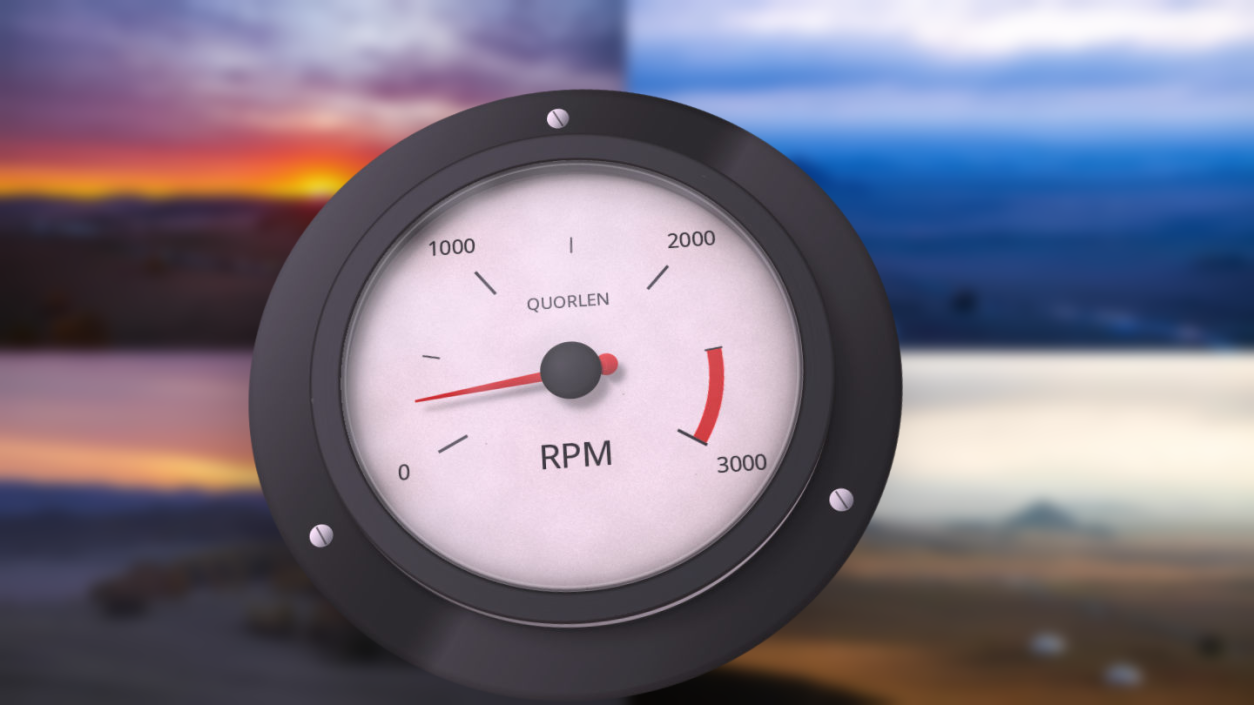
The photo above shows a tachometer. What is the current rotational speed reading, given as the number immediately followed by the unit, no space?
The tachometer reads 250rpm
